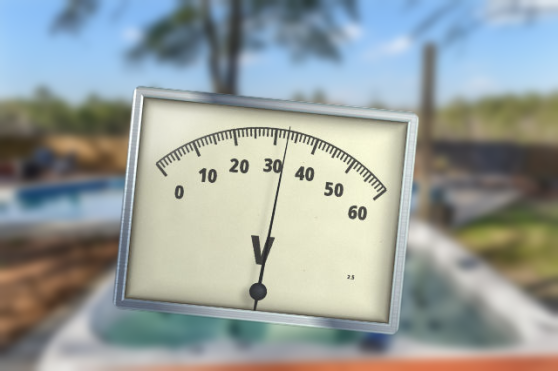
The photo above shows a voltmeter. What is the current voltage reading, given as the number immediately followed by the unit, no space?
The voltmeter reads 33V
